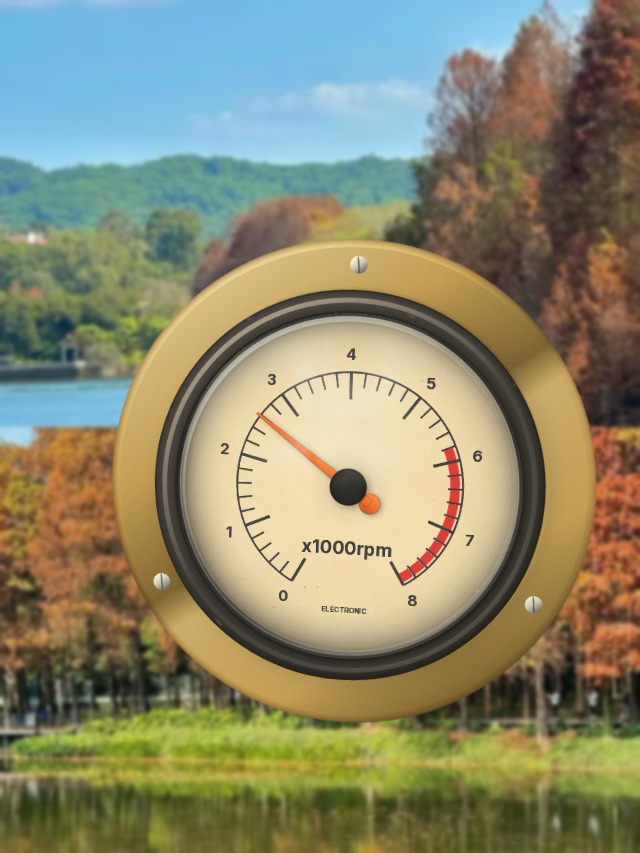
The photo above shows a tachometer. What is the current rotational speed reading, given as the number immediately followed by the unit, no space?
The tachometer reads 2600rpm
